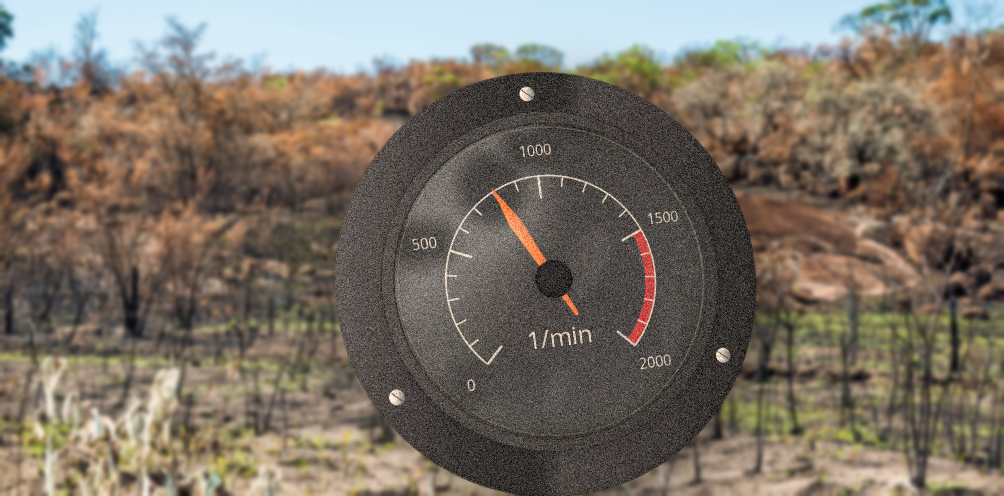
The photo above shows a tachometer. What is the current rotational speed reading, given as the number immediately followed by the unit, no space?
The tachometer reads 800rpm
